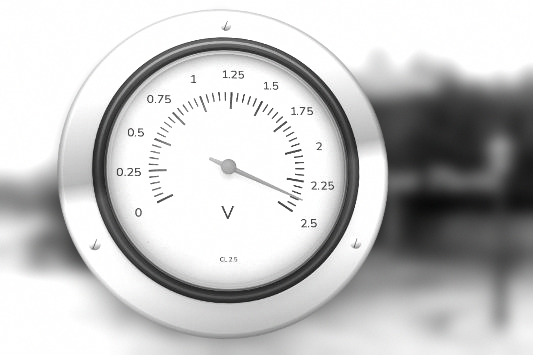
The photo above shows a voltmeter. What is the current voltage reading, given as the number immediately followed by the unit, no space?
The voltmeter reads 2.4V
